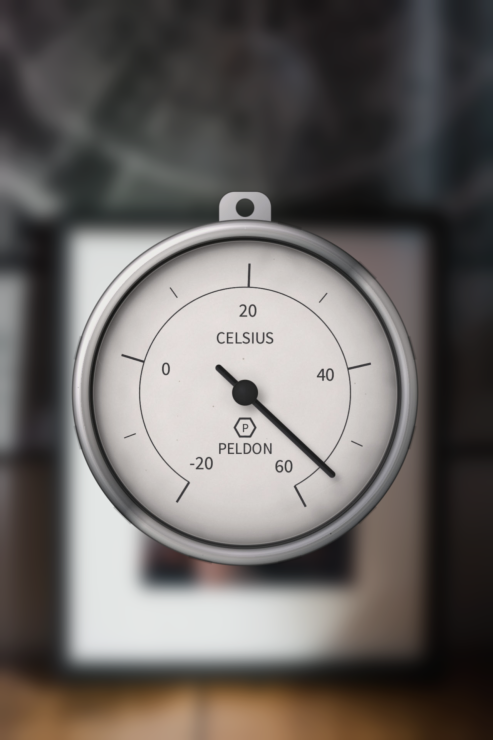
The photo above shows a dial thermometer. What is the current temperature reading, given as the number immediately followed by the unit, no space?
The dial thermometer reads 55°C
